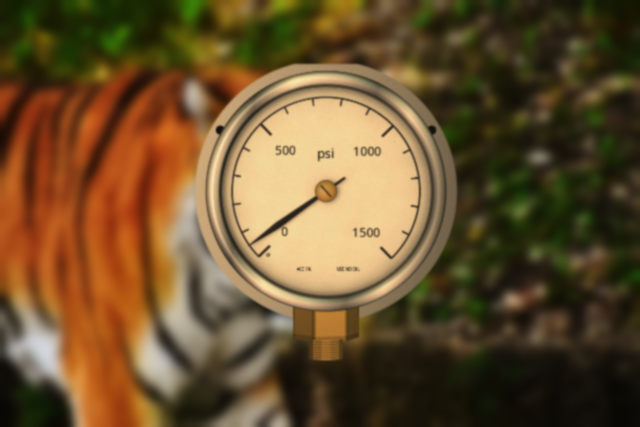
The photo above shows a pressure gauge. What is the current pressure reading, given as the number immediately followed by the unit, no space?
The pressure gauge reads 50psi
